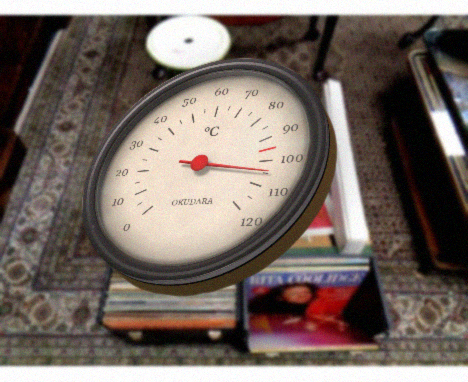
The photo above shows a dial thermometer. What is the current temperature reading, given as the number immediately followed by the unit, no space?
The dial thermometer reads 105°C
